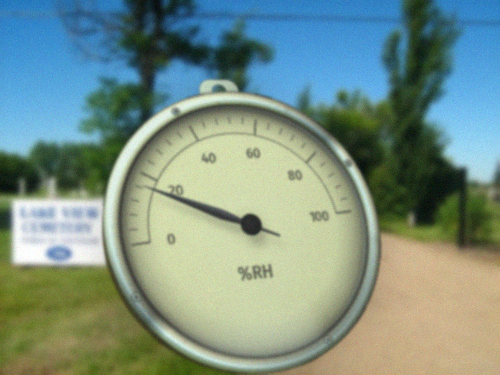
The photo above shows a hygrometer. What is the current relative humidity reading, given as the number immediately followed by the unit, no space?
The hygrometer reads 16%
